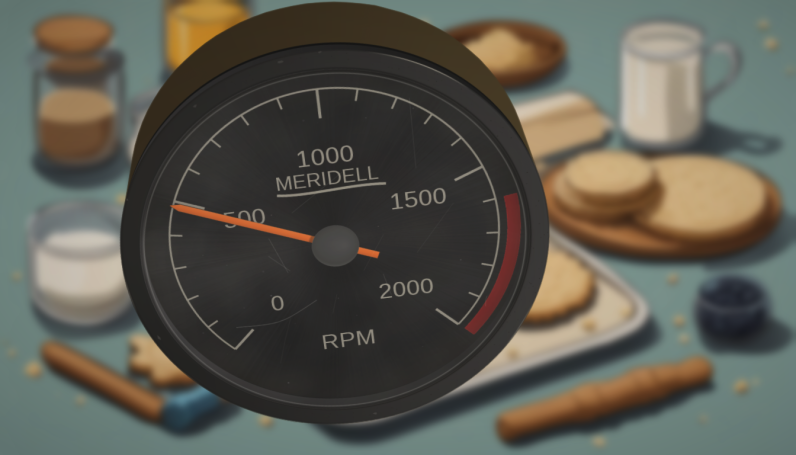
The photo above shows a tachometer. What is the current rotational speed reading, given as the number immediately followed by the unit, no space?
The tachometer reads 500rpm
